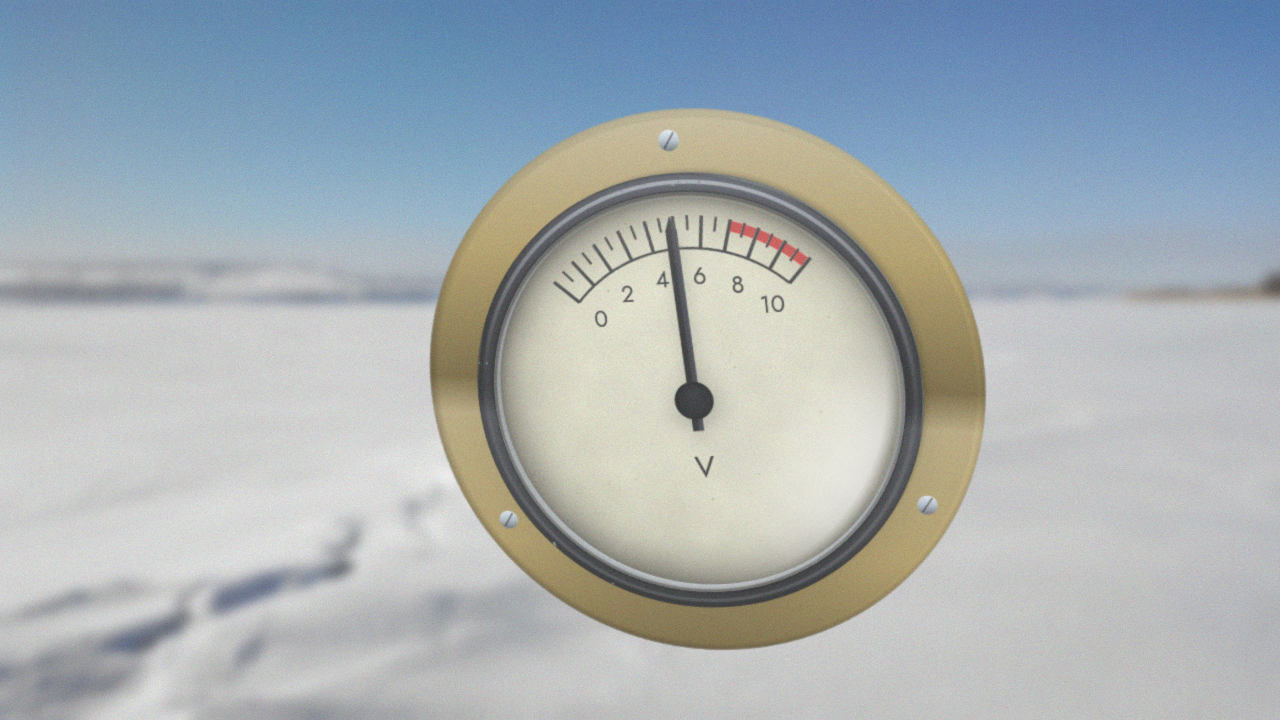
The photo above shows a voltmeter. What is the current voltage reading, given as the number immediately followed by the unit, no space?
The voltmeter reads 5V
